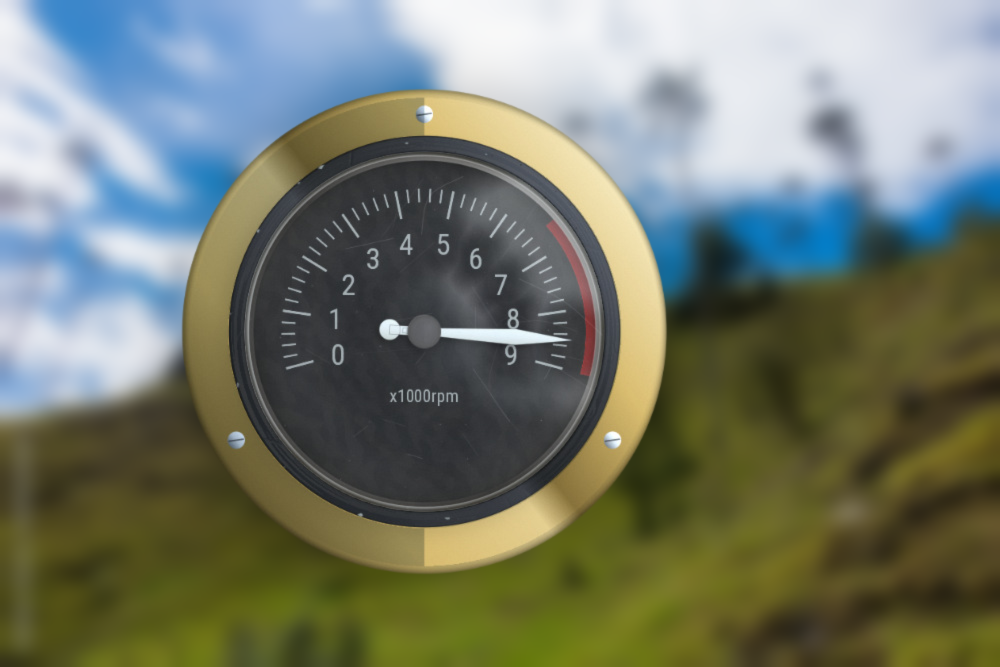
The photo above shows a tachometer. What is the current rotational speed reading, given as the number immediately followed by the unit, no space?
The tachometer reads 8500rpm
